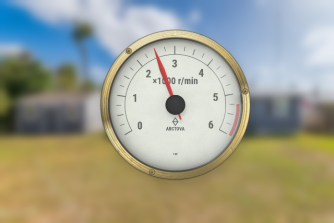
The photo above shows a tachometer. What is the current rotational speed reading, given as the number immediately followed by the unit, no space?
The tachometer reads 2500rpm
